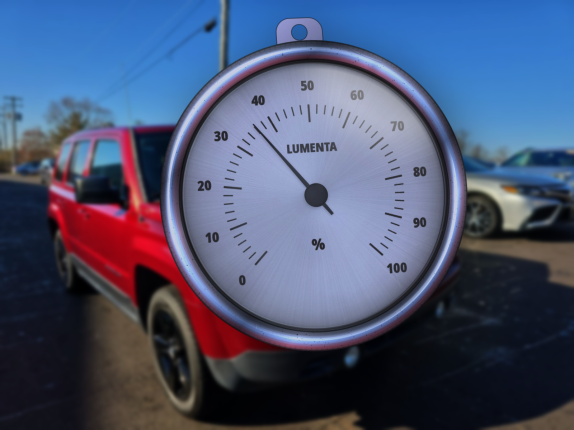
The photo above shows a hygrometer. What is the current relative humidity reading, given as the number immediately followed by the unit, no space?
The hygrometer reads 36%
